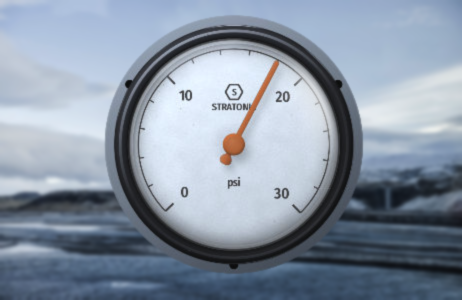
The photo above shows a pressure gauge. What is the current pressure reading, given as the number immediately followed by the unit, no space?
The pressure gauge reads 18psi
